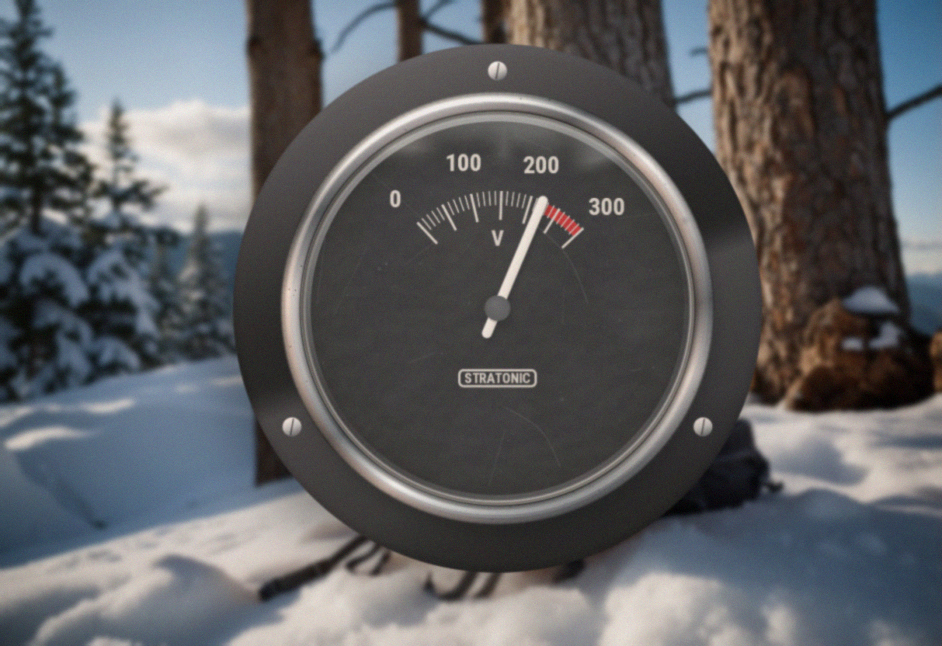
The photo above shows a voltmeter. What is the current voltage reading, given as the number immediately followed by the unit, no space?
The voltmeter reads 220V
